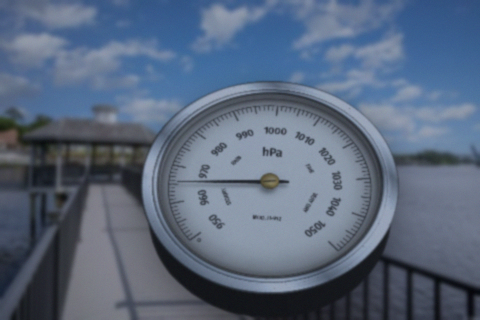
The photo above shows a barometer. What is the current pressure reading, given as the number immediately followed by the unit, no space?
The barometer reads 965hPa
